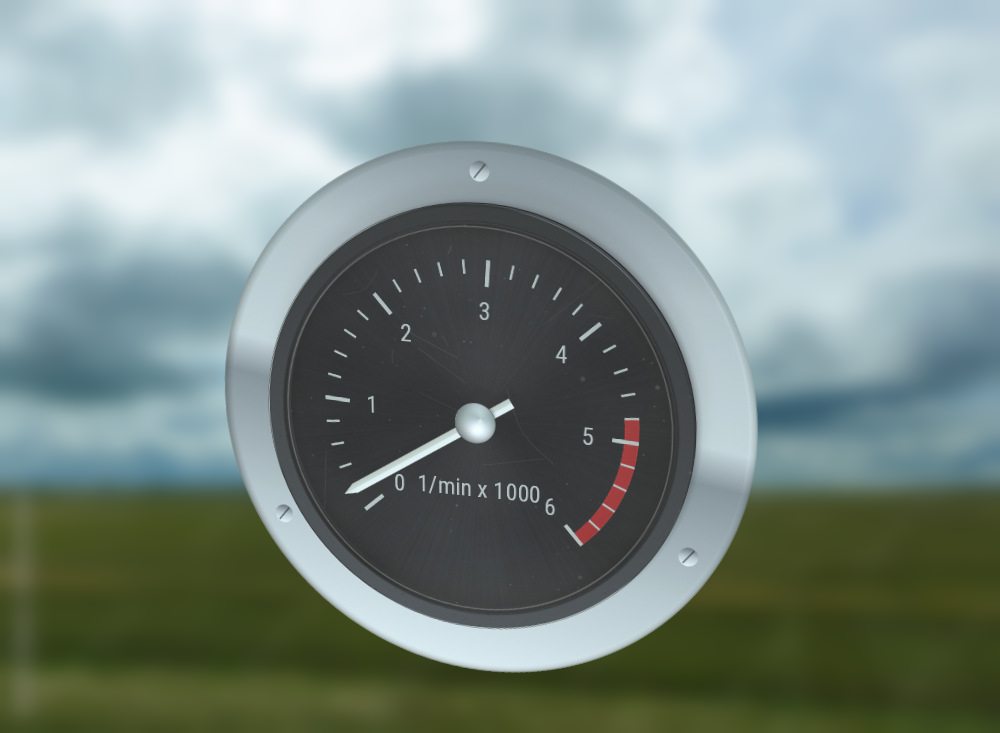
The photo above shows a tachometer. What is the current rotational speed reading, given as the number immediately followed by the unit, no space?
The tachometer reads 200rpm
